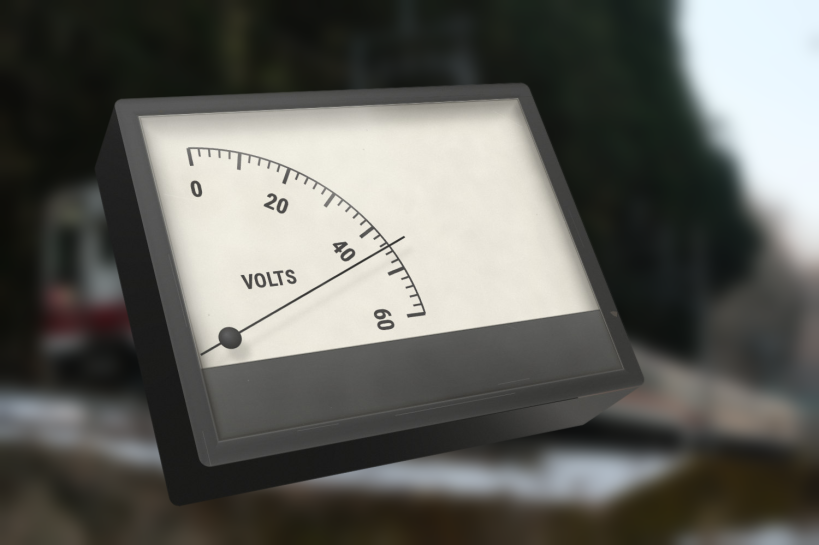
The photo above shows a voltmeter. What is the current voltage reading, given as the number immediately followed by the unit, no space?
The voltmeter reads 45V
